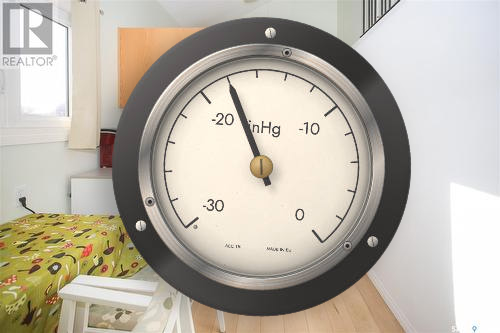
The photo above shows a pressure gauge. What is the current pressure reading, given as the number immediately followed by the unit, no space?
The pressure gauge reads -18inHg
